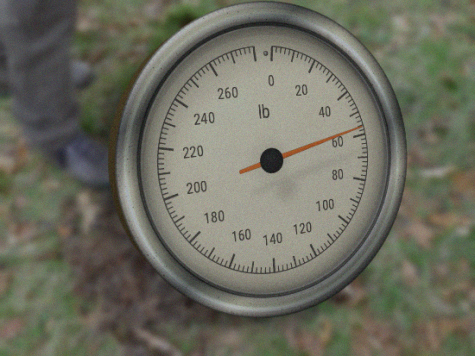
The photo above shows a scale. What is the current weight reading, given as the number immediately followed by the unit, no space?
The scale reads 56lb
